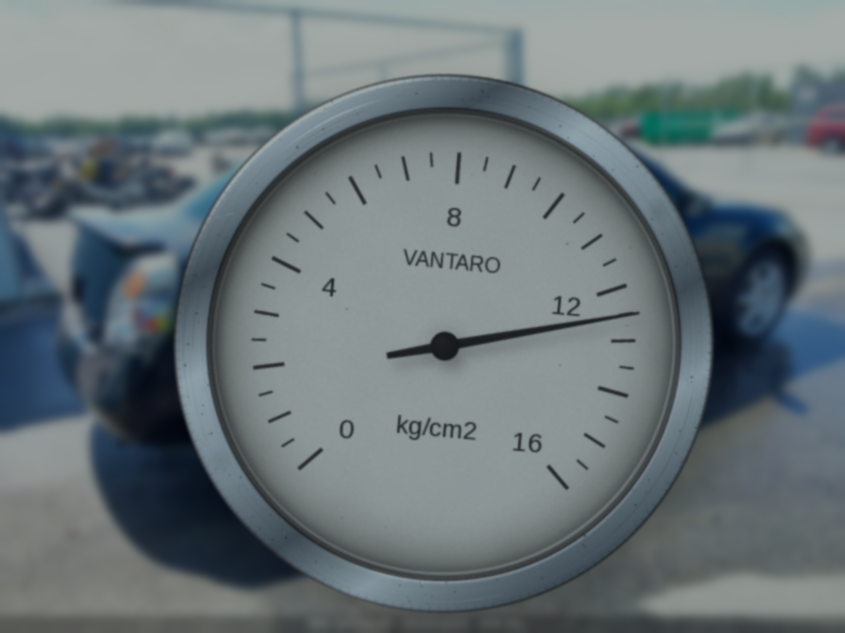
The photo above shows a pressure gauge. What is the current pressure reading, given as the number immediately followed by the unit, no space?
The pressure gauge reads 12.5kg/cm²
